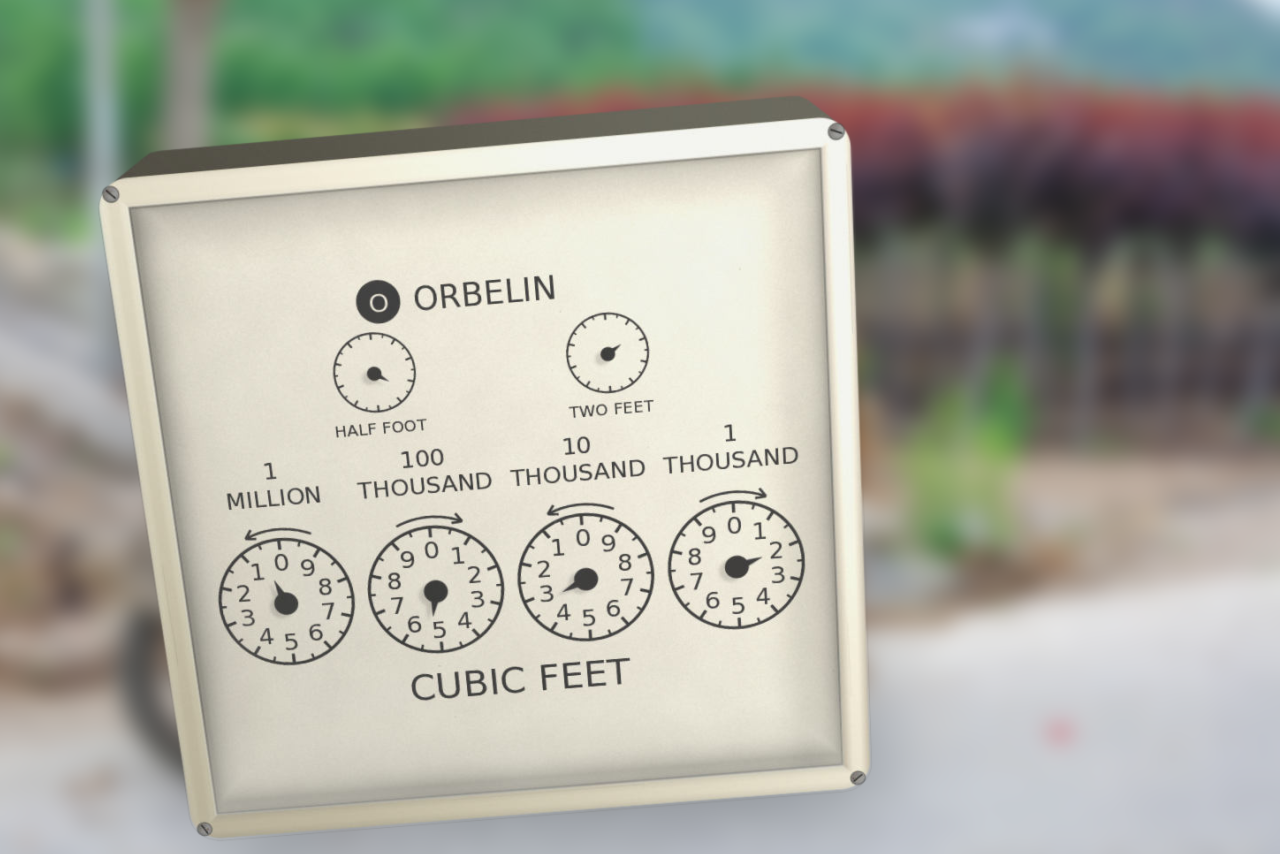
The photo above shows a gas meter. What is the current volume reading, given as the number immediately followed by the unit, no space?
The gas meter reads 53200ft³
